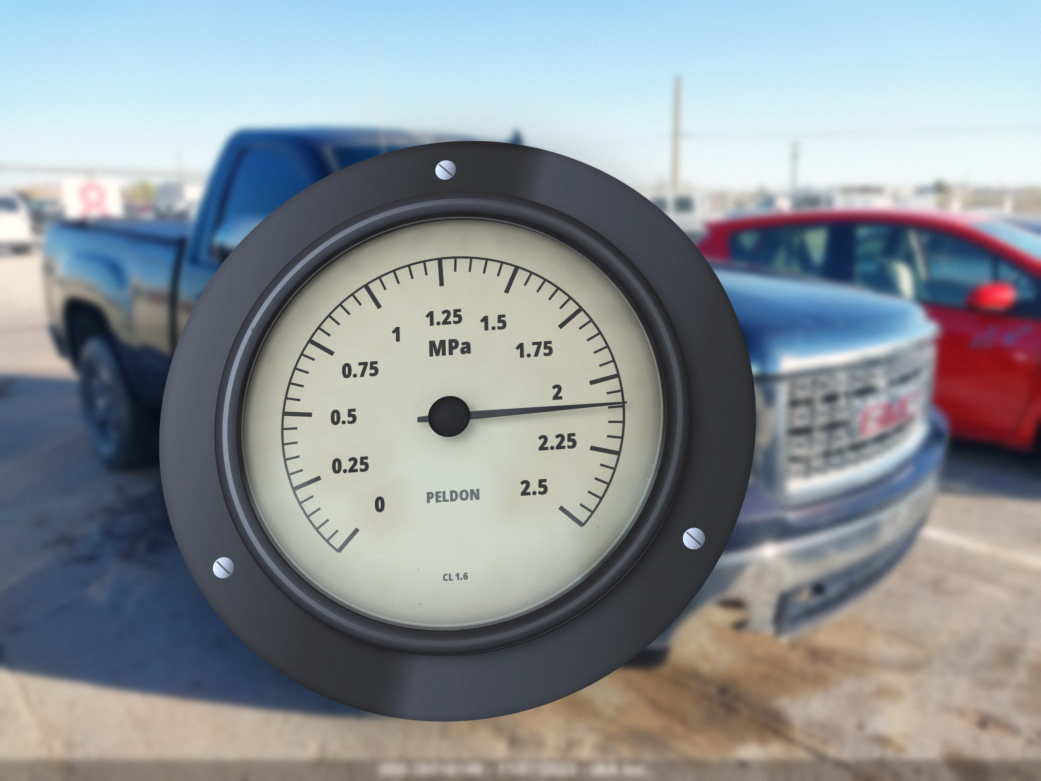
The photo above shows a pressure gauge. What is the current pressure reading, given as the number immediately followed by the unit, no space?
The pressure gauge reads 2.1MPa
